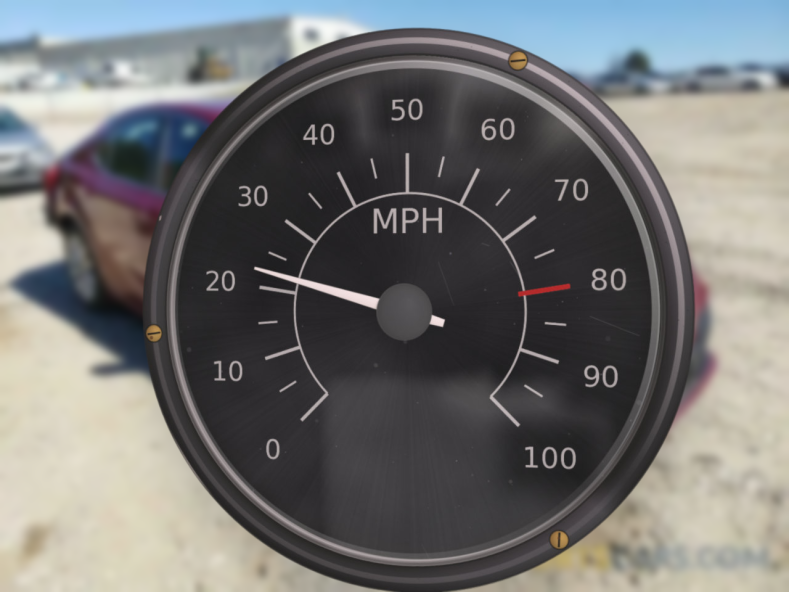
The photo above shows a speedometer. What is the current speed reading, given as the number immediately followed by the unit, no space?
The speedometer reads 22.5mph
